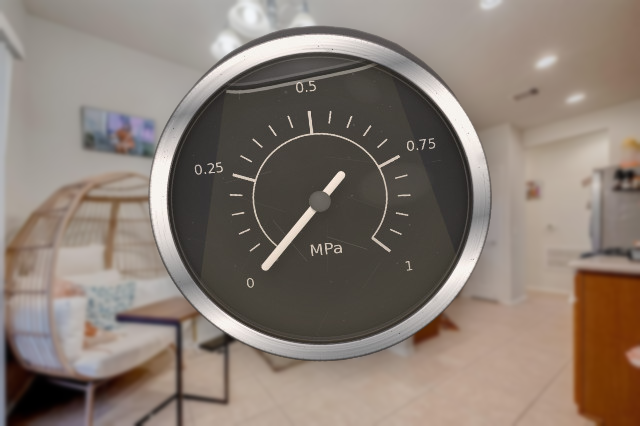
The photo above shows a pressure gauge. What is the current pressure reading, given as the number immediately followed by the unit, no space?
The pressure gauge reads 0MPa
